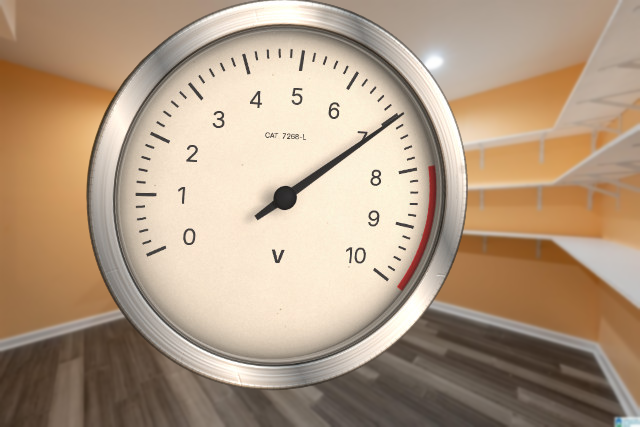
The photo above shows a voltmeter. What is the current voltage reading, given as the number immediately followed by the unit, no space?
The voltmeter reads 7V
